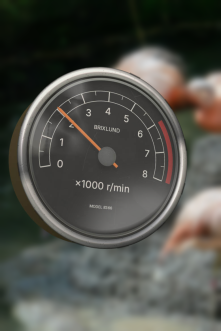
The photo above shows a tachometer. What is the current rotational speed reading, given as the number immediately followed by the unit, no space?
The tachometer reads 2000rpm
